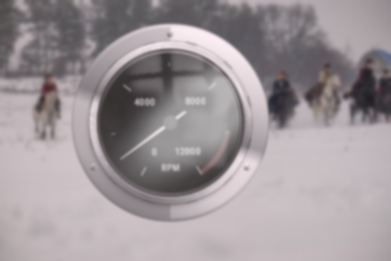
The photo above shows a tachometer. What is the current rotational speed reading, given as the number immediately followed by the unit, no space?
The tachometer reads 1000rpm
